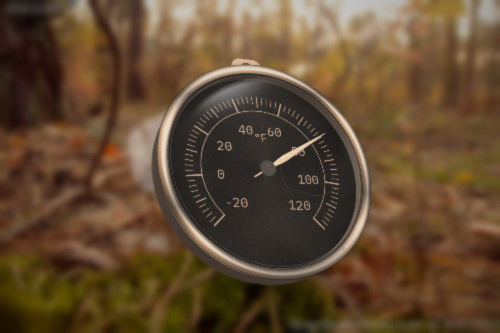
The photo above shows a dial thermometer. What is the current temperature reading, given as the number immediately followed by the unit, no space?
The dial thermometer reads 80°F
